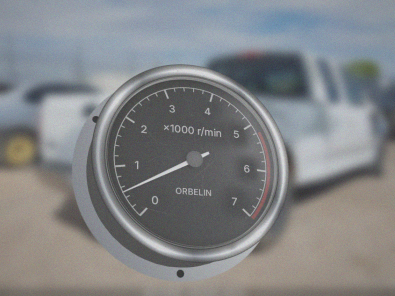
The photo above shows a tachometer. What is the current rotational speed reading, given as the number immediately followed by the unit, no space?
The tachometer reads 500rpm
